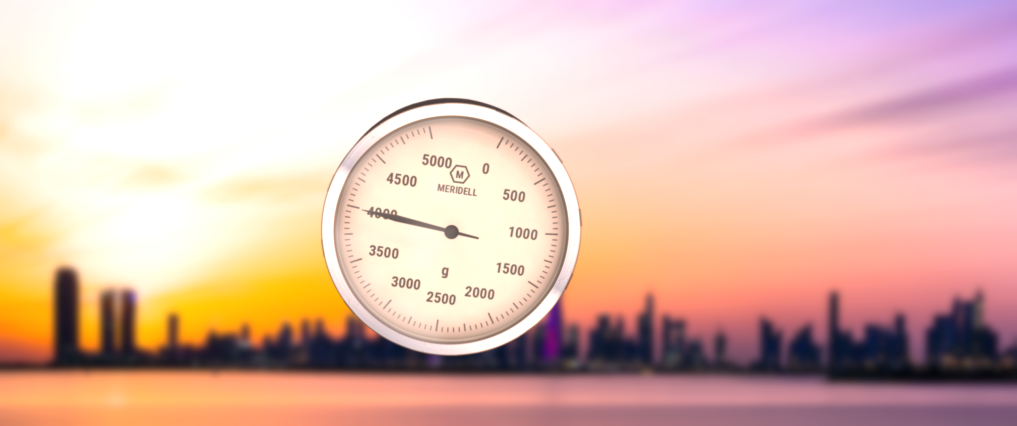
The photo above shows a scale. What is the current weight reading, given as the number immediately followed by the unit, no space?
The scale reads 4000g
